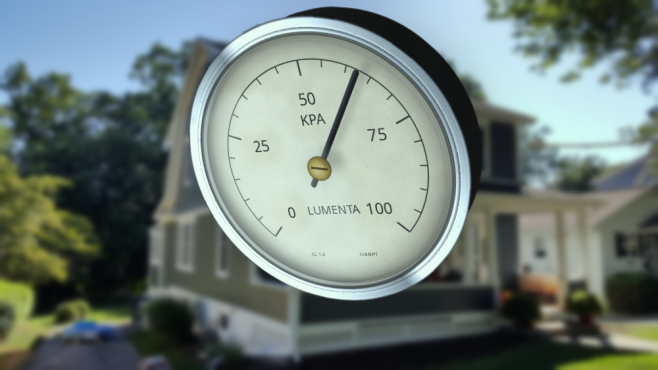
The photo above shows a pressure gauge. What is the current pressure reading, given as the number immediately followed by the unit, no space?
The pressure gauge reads 62.5kPa
